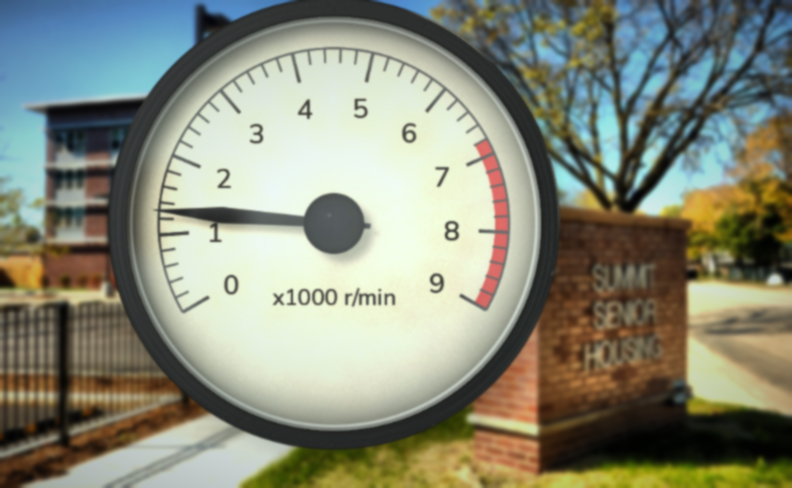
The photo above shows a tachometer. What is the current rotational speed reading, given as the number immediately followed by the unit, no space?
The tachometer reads 1300rpm
